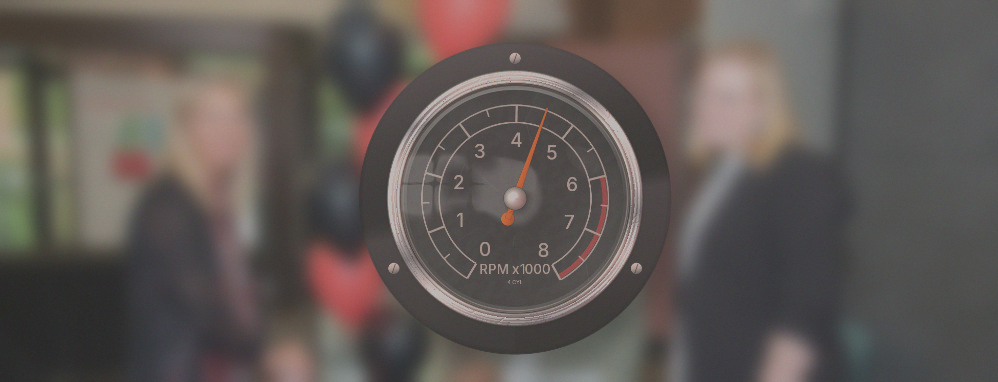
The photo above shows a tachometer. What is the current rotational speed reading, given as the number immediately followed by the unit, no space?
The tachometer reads 4500rpm
